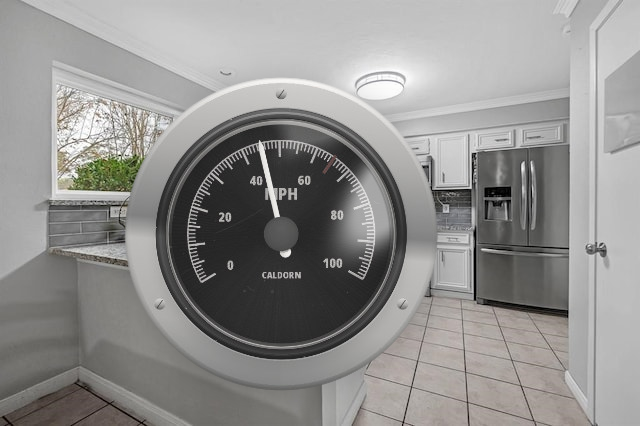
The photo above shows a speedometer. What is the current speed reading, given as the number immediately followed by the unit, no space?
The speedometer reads 45mph
